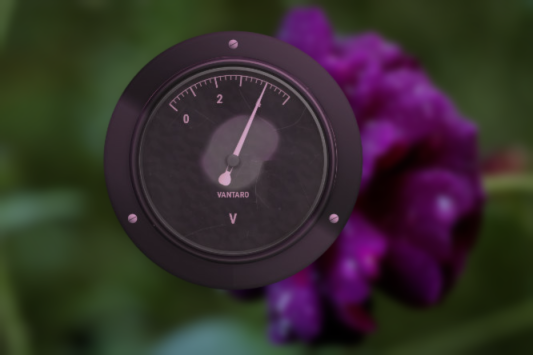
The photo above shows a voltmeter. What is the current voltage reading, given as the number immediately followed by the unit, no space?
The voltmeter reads 4V
